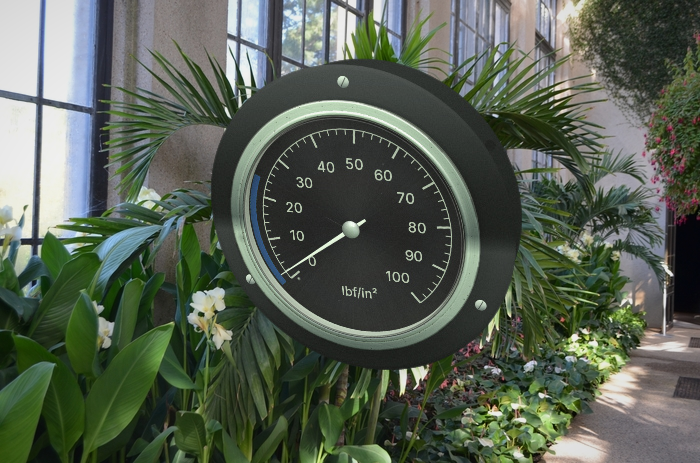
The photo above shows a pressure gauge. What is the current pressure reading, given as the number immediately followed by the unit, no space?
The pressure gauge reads 2psi
